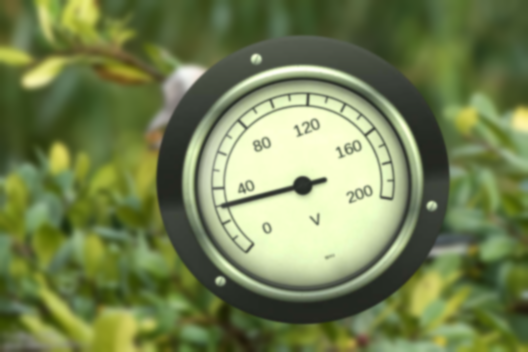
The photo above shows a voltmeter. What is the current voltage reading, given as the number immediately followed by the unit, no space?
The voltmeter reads 30V
